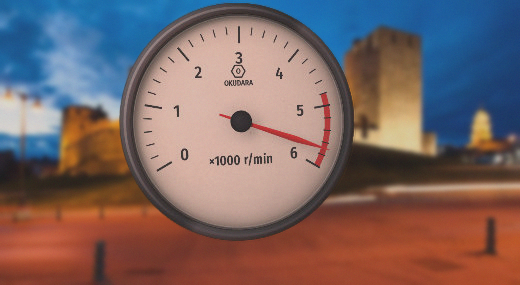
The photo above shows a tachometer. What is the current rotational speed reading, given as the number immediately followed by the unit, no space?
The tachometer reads 5700rpm
